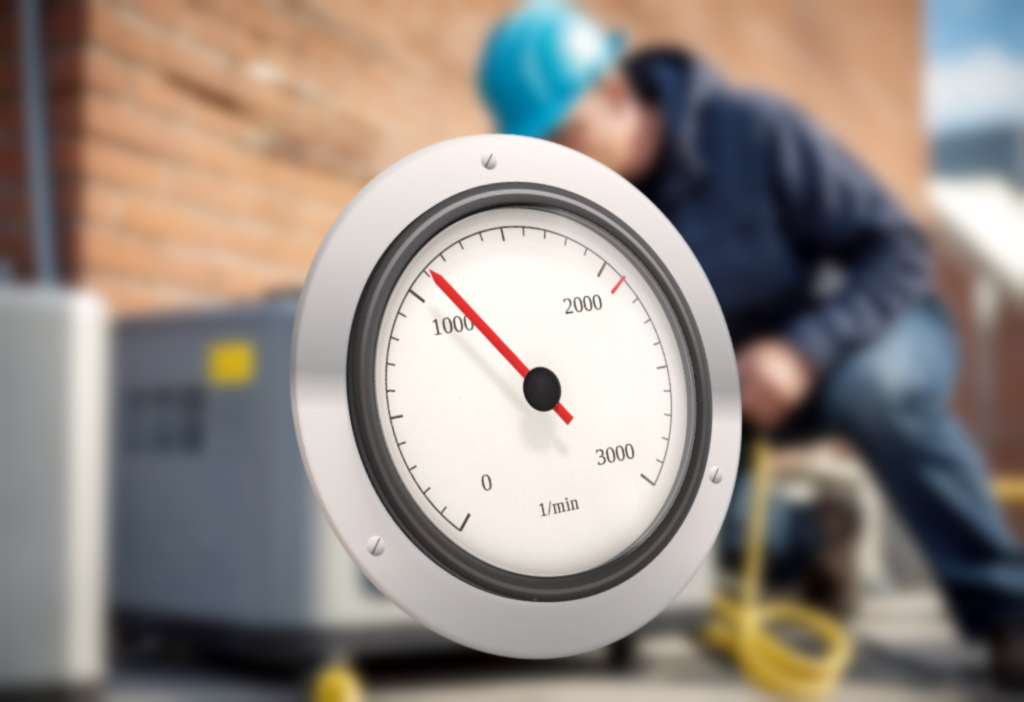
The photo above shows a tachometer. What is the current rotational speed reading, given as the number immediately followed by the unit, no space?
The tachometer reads 1100rpm
